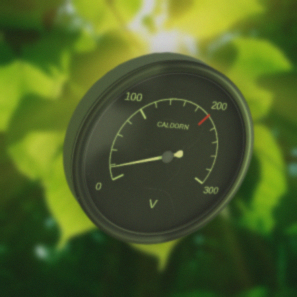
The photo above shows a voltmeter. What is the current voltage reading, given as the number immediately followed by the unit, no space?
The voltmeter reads 20V
